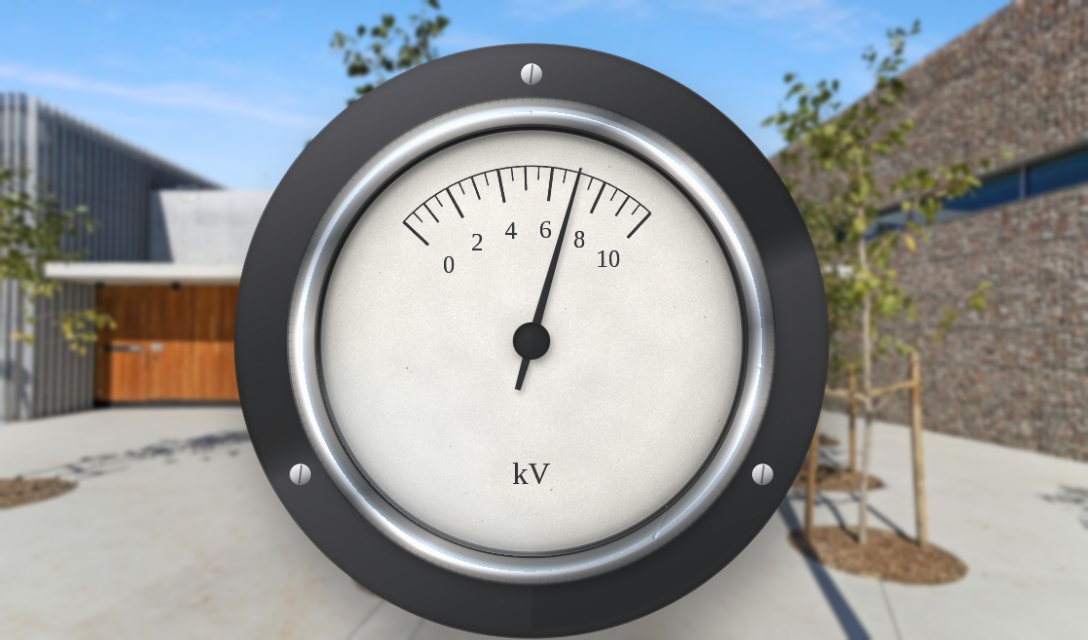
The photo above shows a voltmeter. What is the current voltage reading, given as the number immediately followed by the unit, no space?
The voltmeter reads 7kV
